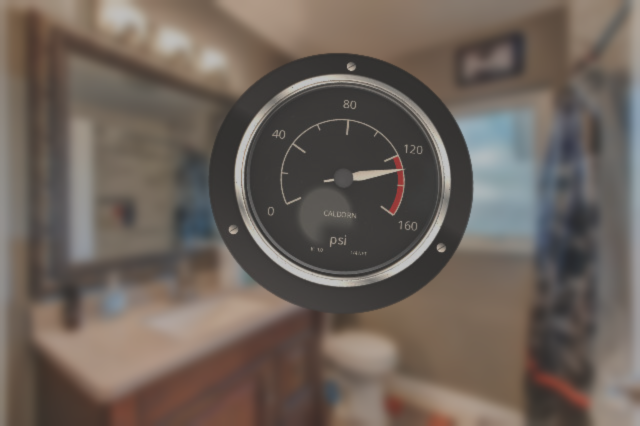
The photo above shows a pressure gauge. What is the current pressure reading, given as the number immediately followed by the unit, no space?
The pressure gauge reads 130psi
